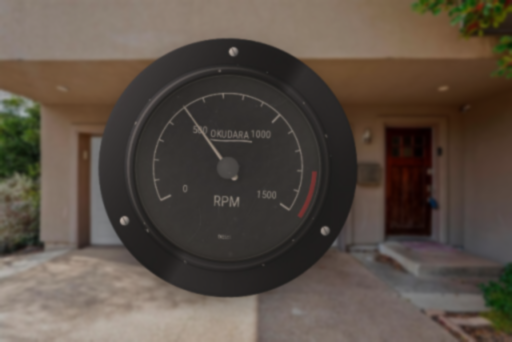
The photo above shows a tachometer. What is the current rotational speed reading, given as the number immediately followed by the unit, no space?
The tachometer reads 500rpm
